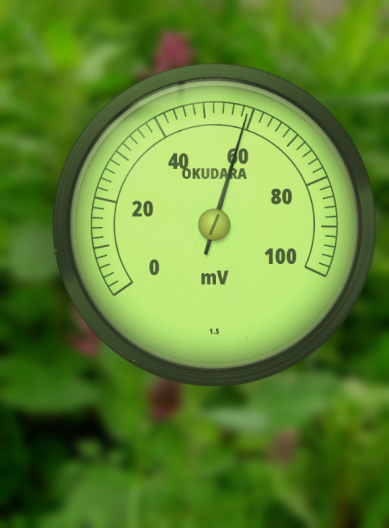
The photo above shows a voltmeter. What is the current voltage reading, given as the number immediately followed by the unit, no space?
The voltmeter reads 59mV
